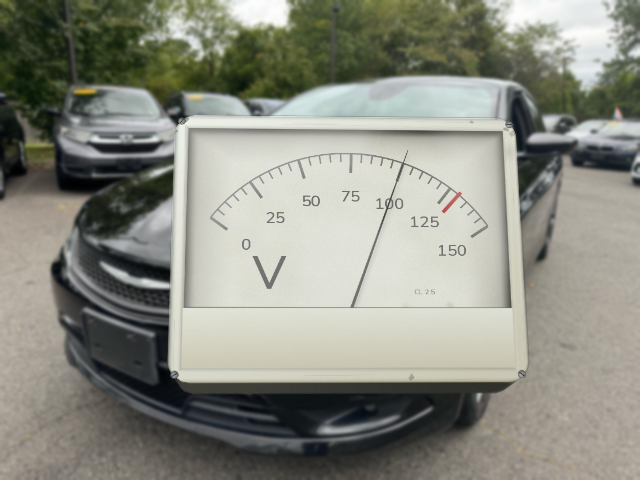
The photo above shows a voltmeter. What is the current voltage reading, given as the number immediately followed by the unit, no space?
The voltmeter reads 100V
